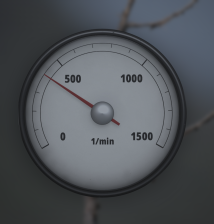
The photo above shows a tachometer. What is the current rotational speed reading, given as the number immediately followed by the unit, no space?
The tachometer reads 400rpm
